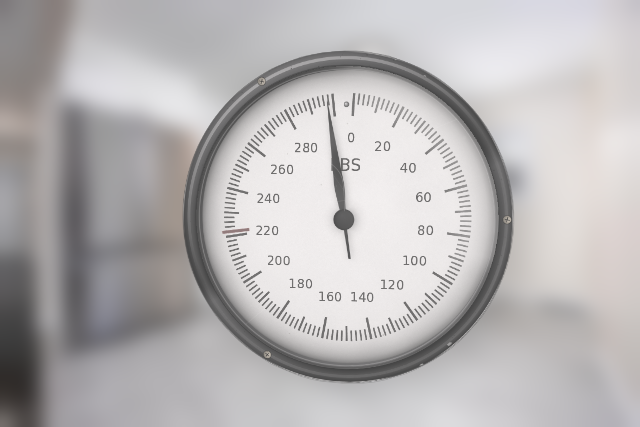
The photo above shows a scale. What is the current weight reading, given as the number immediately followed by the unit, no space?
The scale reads 298lb
